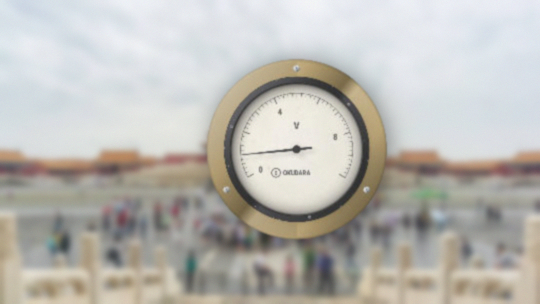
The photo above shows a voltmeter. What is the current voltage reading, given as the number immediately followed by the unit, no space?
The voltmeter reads 1V
